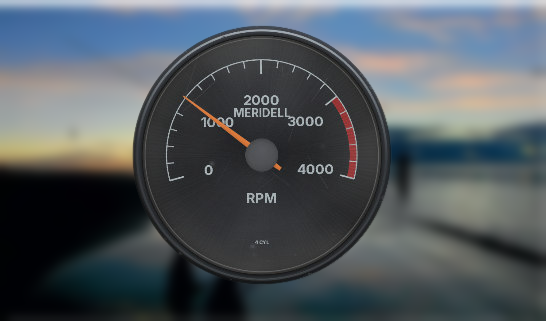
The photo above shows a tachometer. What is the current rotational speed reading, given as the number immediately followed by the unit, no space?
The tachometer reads 1000rpm
